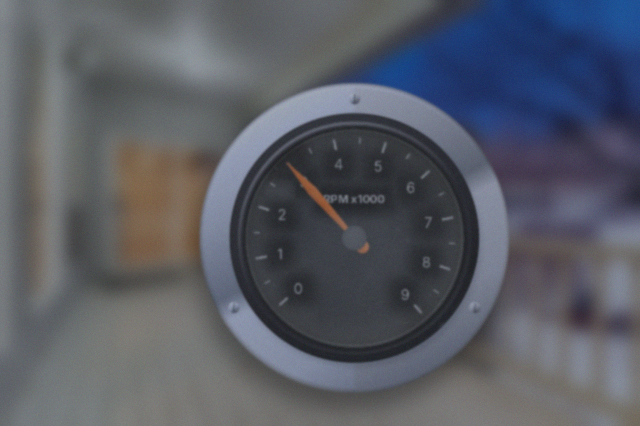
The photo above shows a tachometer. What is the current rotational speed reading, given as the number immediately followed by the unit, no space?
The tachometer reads 3000rpm
